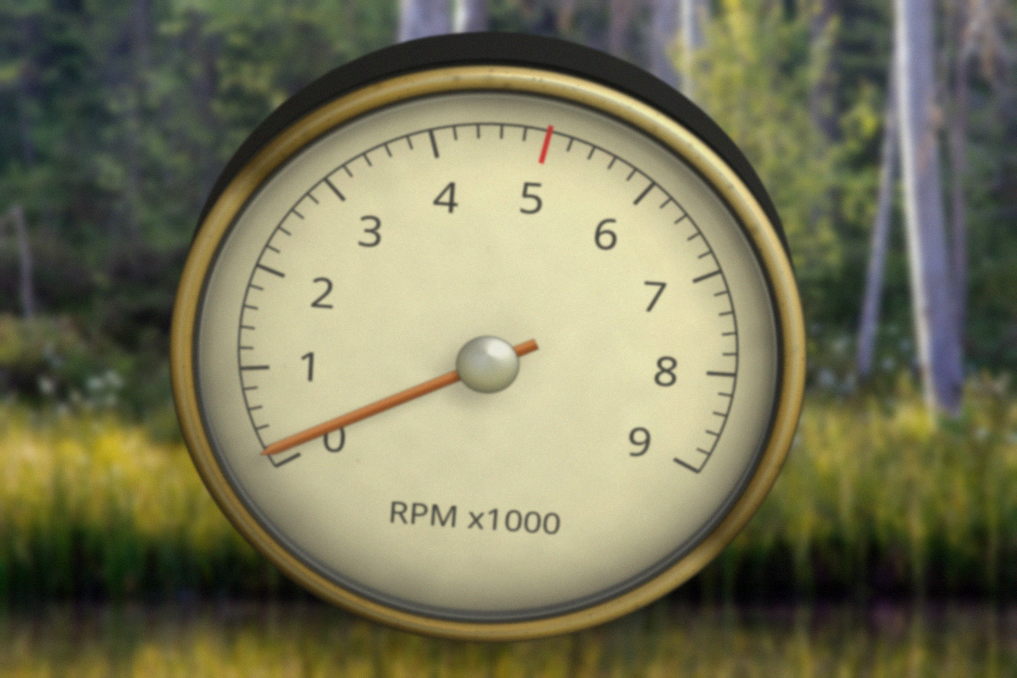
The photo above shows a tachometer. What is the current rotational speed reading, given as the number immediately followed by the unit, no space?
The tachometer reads 200rpm
